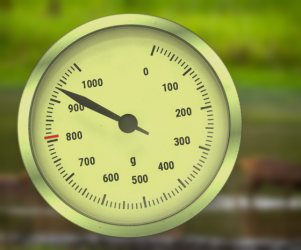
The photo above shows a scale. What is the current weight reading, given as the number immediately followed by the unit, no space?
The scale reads 930g
